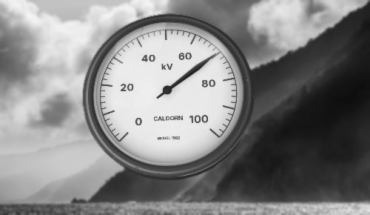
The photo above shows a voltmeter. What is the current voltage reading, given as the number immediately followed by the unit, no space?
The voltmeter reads 70kV
